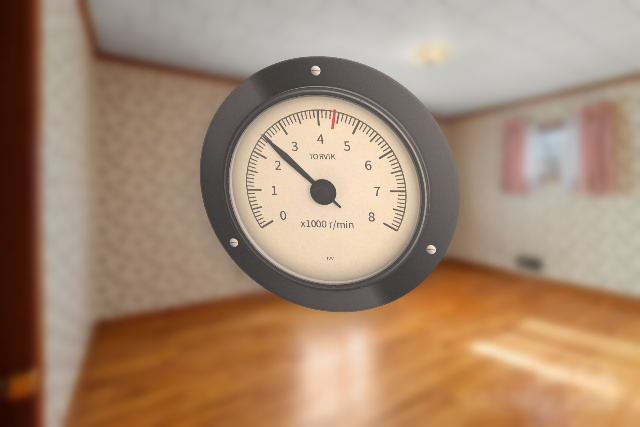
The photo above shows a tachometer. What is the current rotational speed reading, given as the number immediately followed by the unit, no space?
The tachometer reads 2500rpm
